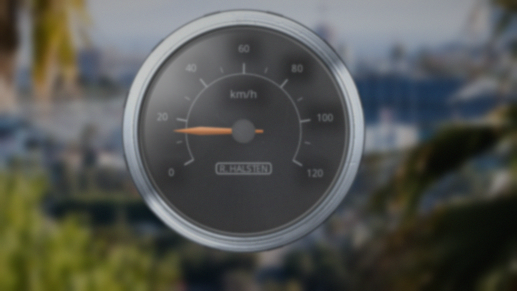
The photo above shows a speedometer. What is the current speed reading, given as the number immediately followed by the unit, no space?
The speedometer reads 15km/h
